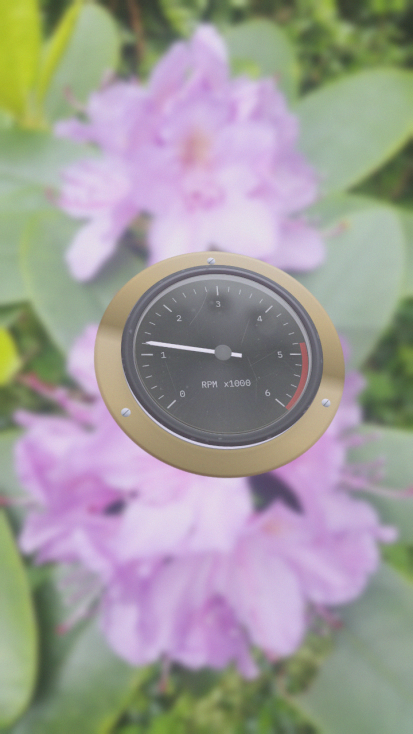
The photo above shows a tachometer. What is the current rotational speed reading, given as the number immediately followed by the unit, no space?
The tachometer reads 1200rpm
